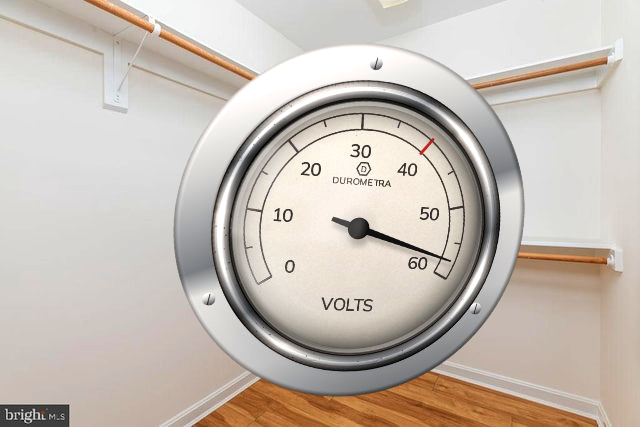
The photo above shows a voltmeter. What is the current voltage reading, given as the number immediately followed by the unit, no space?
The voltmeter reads 57.5V
